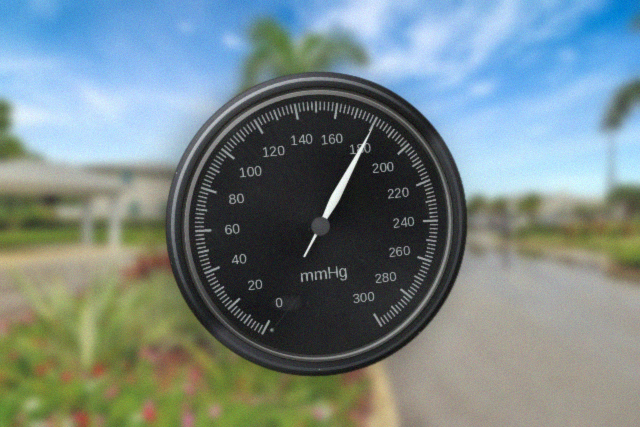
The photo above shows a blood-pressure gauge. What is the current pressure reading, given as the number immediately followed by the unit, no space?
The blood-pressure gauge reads 180mmHg
